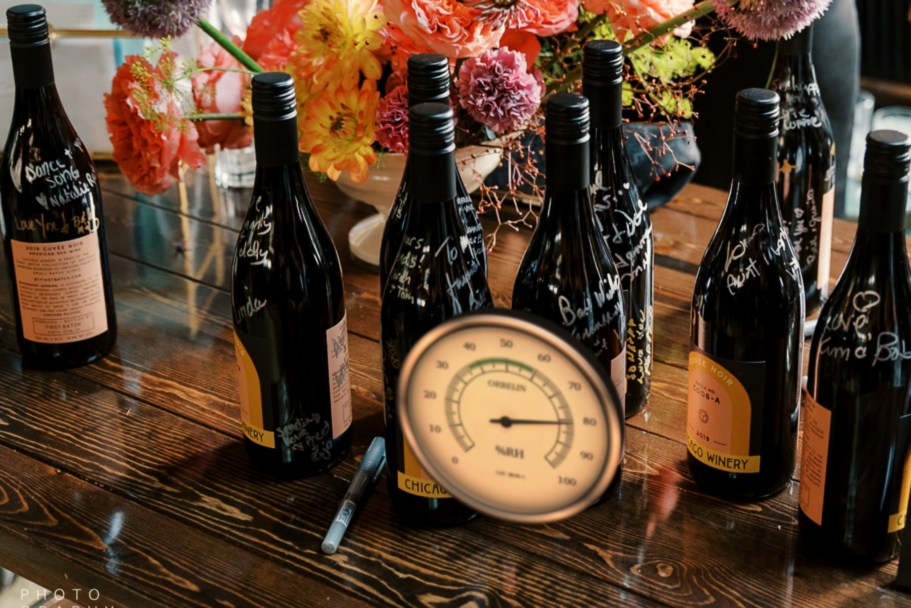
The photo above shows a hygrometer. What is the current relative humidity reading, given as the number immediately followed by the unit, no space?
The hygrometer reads 80%
